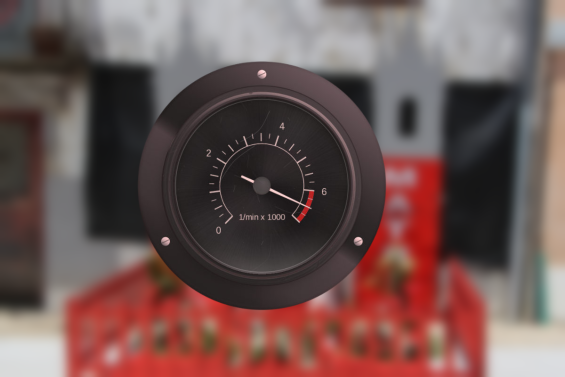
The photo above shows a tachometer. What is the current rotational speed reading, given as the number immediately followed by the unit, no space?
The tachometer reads 6500rpm
